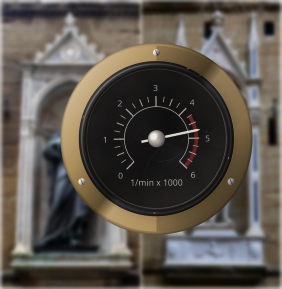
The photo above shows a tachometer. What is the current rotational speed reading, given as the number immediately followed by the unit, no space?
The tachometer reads 4750rpm
